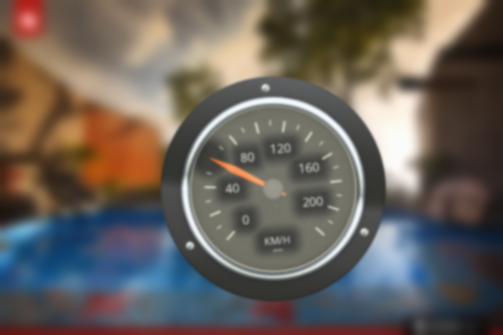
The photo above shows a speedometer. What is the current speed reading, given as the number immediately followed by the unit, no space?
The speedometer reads 60km/h
